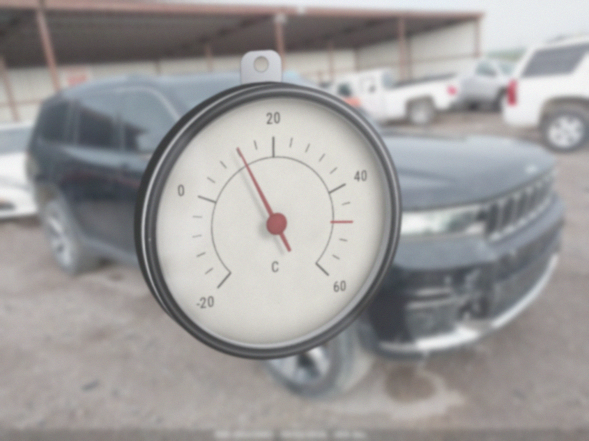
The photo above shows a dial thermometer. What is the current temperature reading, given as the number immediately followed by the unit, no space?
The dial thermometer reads 12°C
